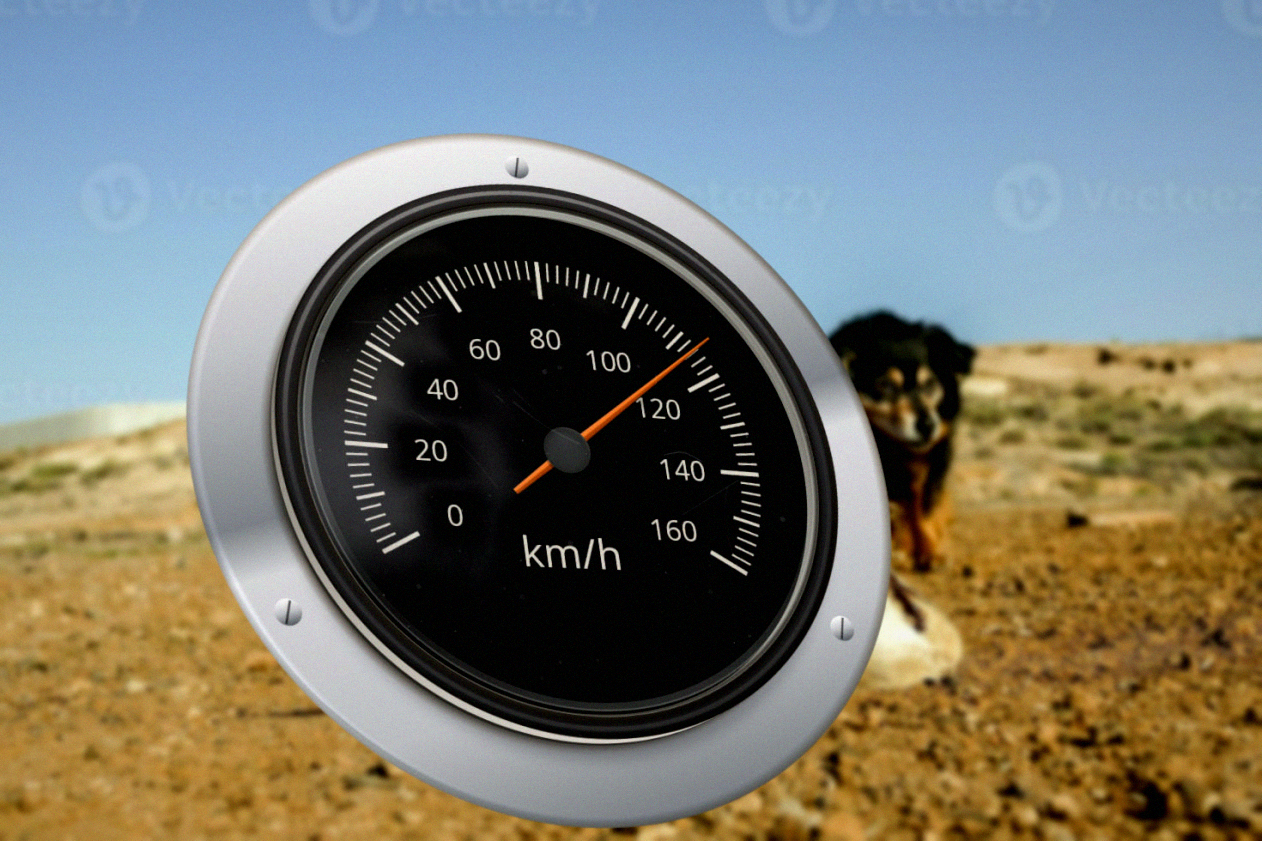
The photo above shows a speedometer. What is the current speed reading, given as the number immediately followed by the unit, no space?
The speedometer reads 114km/h
